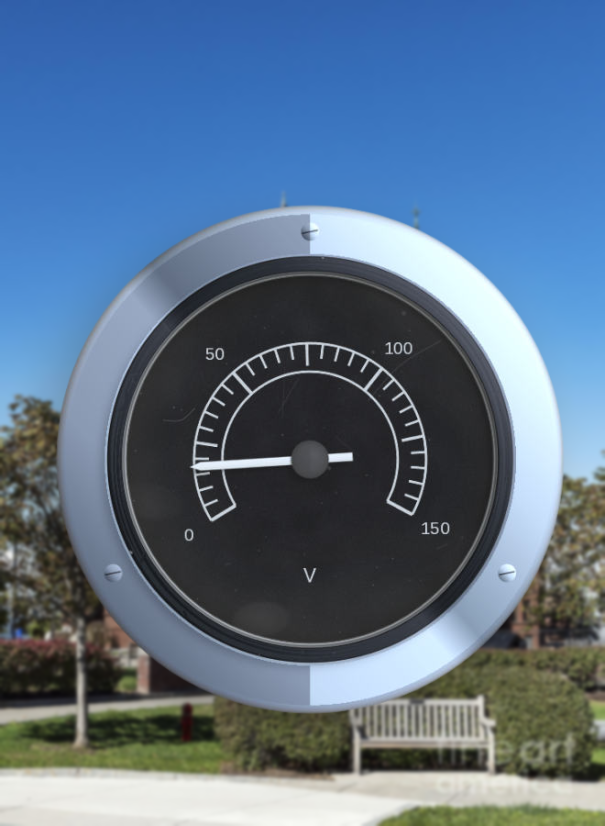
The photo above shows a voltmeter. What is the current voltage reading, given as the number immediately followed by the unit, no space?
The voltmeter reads 17.5V
